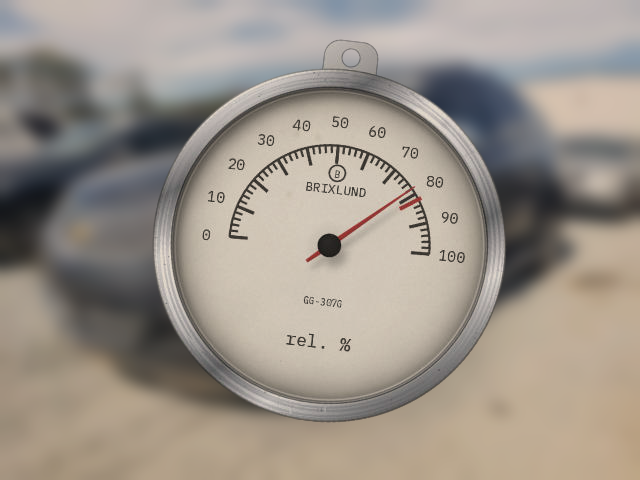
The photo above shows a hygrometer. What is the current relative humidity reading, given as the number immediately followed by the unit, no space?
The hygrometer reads 78%
